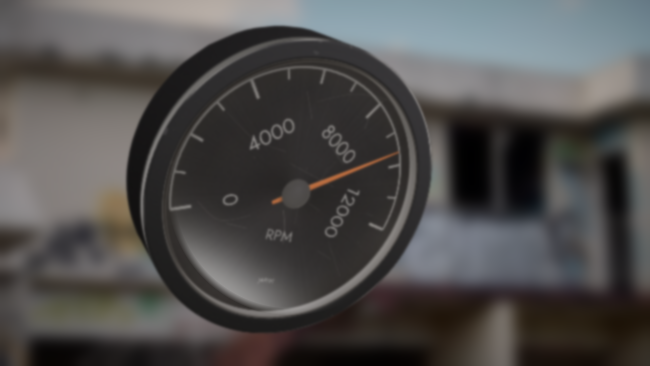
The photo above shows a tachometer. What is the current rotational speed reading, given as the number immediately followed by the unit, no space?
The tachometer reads 9500rpm
